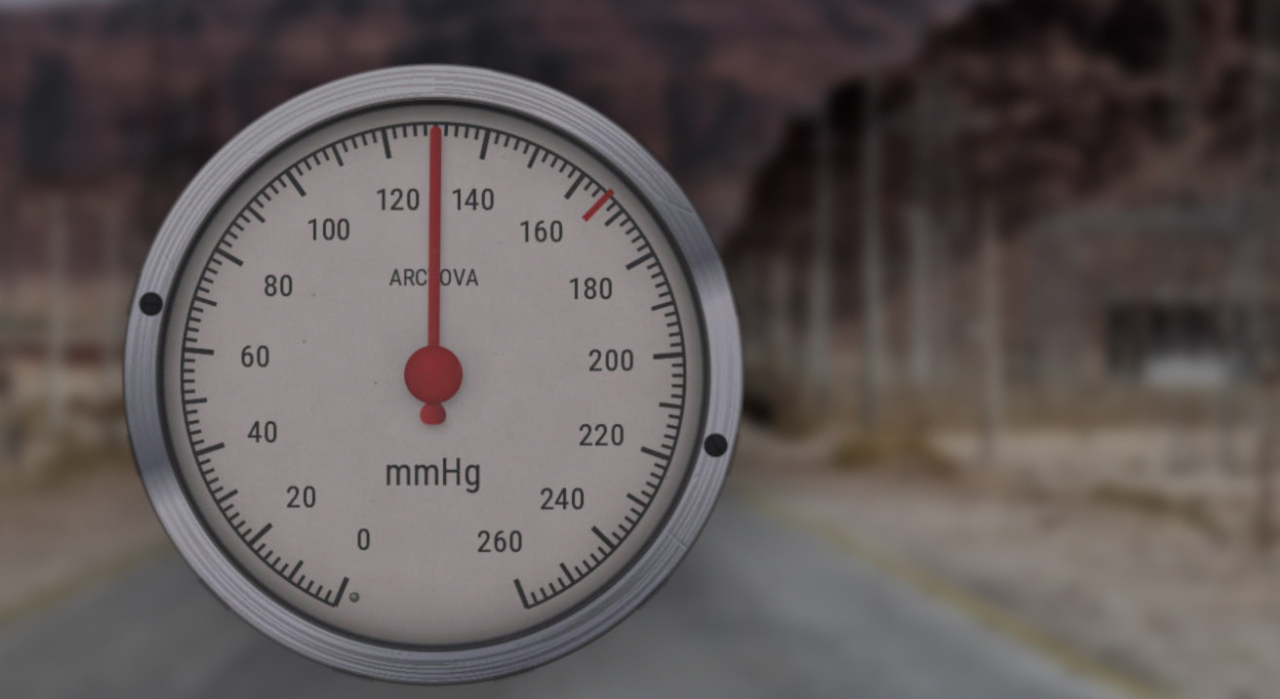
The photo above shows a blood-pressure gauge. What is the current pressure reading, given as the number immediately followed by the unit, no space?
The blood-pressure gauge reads 130mmHg
